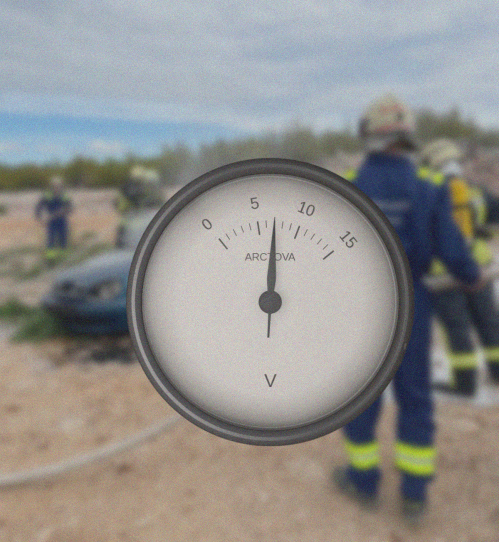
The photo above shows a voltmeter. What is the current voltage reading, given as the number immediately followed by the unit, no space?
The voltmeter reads 7V
